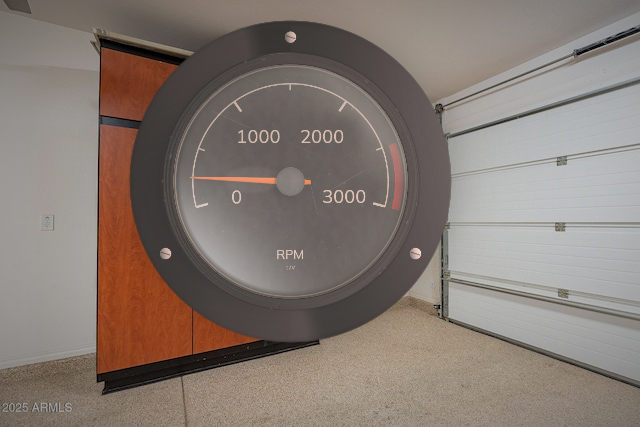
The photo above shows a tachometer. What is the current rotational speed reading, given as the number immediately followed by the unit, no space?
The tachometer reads 250rpm
